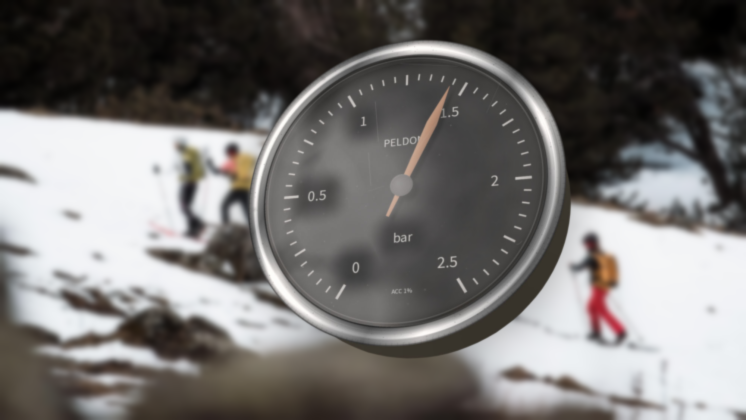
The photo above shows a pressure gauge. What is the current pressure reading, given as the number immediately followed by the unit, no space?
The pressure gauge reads 1.45bar
